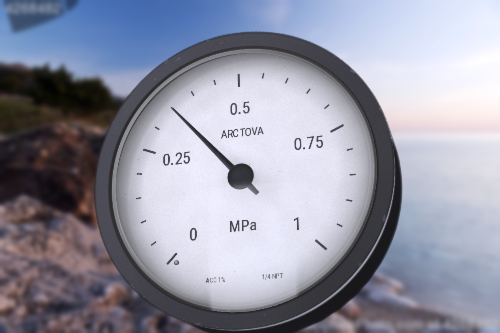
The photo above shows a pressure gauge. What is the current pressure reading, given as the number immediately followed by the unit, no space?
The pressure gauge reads 0.35MPa
